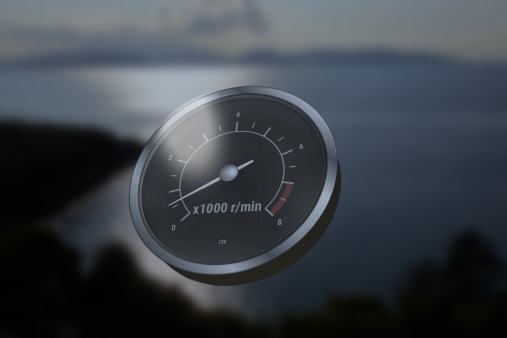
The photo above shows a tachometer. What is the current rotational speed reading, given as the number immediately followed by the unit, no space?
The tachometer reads 500rpm
